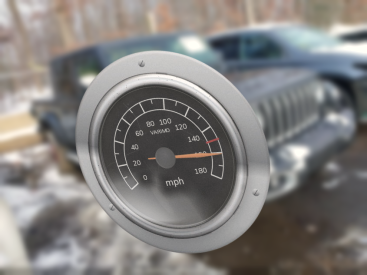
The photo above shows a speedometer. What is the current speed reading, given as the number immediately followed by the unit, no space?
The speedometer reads 160mph
